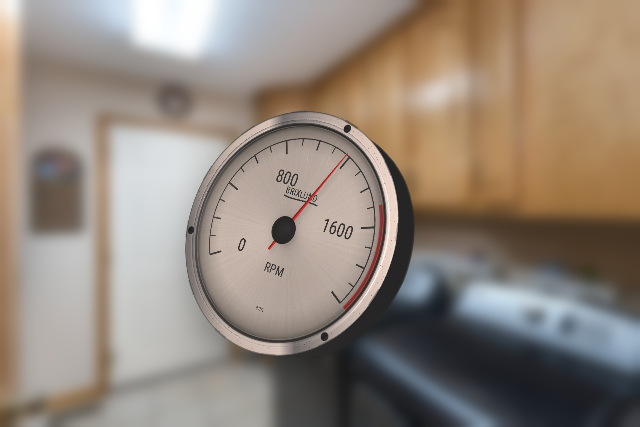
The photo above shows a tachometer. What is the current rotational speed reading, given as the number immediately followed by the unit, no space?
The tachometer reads 1200rpm
